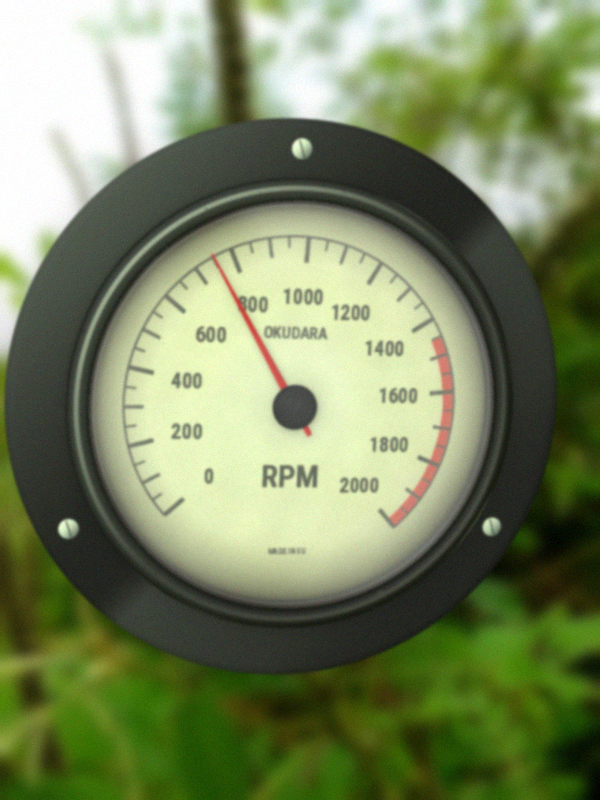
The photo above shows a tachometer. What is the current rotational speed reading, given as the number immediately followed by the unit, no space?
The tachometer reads 750rpm
